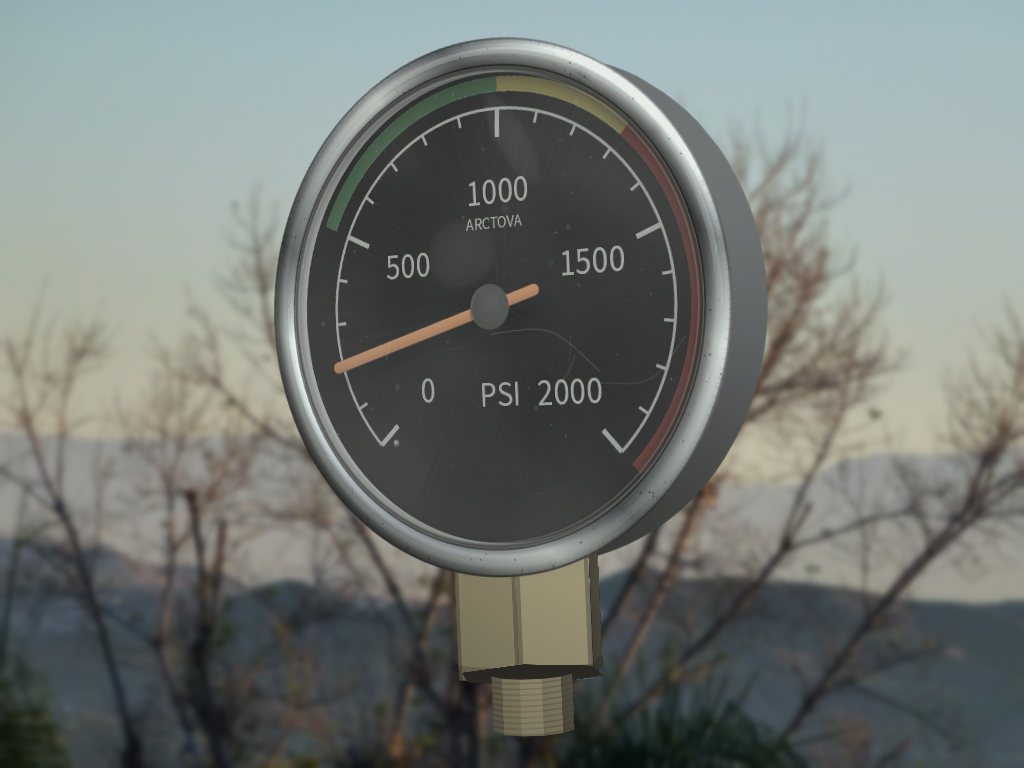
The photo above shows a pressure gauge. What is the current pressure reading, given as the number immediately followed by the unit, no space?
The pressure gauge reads 200psi
